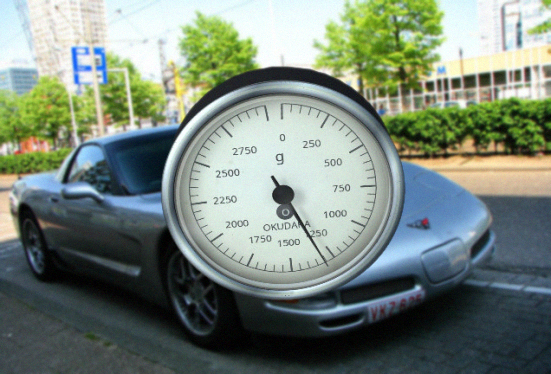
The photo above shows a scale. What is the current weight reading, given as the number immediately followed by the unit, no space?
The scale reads 1300g
